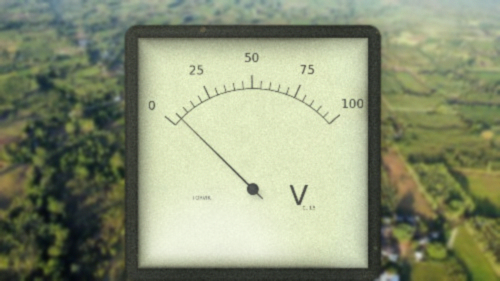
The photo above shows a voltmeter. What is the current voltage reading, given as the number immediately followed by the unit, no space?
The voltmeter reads 5V
